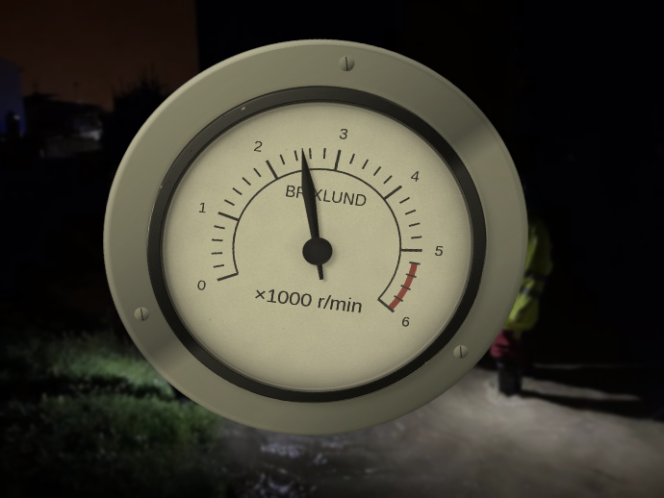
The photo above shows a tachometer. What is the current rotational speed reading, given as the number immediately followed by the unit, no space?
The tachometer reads 2500rpm
